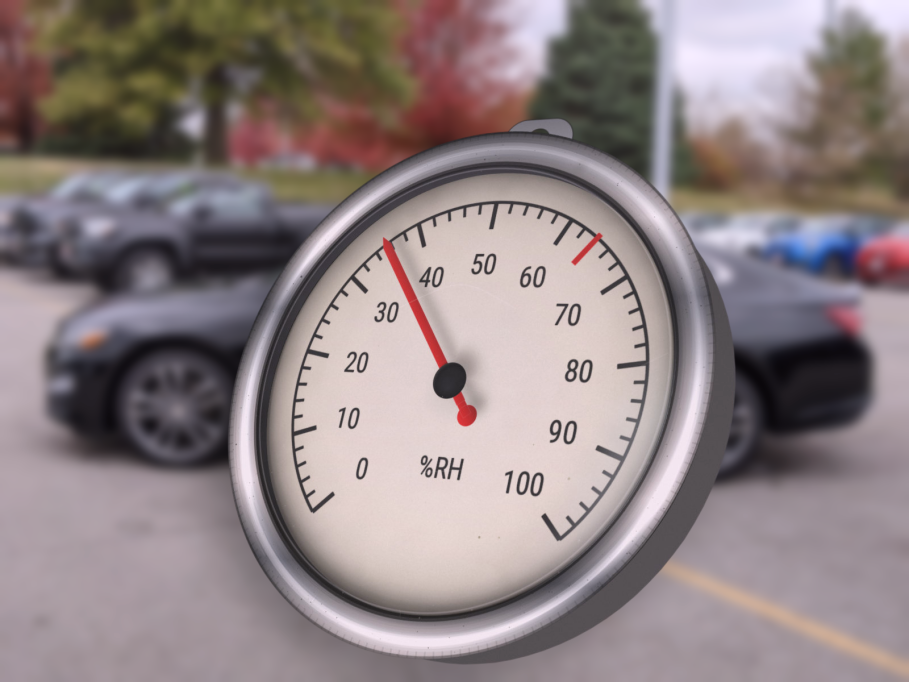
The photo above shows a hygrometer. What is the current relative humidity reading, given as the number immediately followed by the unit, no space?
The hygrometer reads 36%
